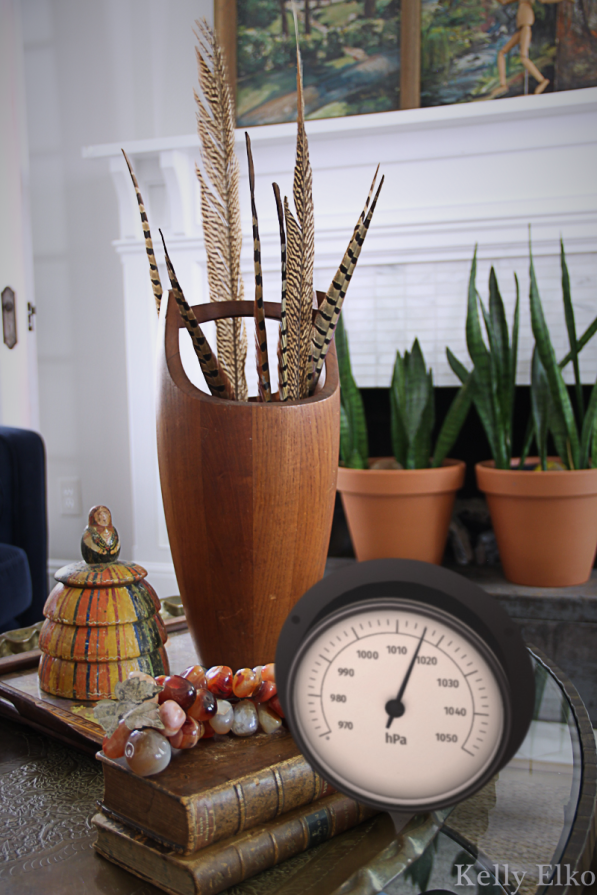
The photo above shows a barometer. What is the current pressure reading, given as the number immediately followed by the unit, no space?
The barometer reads 1016hPa
